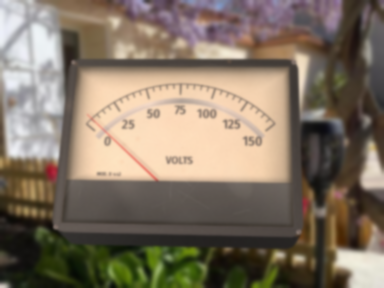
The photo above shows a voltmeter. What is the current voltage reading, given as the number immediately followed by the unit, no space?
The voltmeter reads 5V
